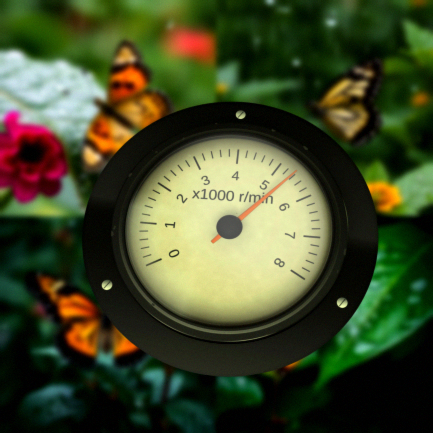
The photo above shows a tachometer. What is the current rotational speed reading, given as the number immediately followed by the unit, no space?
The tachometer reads 5400rpm
